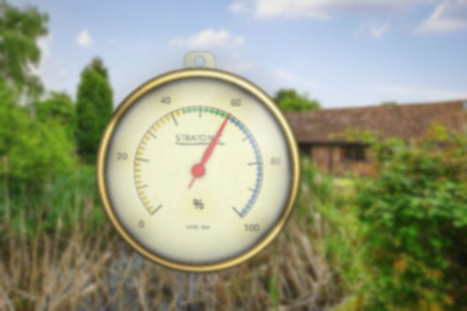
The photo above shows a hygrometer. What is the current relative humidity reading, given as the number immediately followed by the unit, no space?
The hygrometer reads 60%
